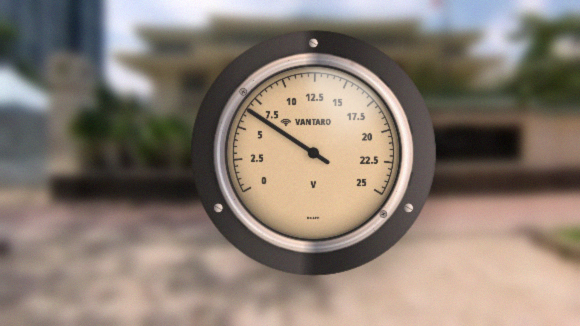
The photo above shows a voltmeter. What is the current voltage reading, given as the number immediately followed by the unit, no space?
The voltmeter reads 6.5V
